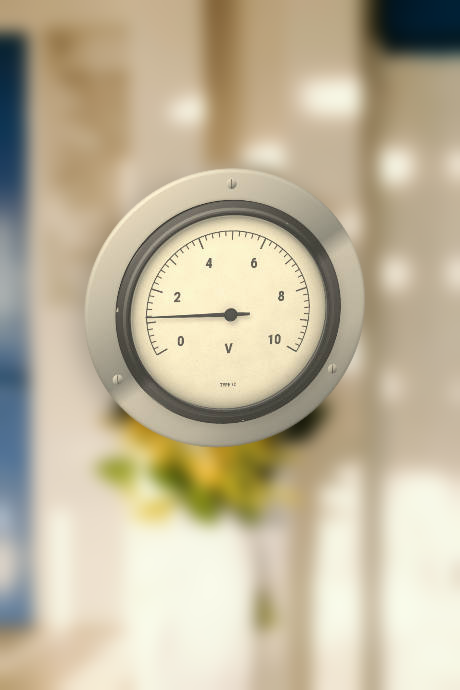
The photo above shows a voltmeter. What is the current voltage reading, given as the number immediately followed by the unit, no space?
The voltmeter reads 1.2V
